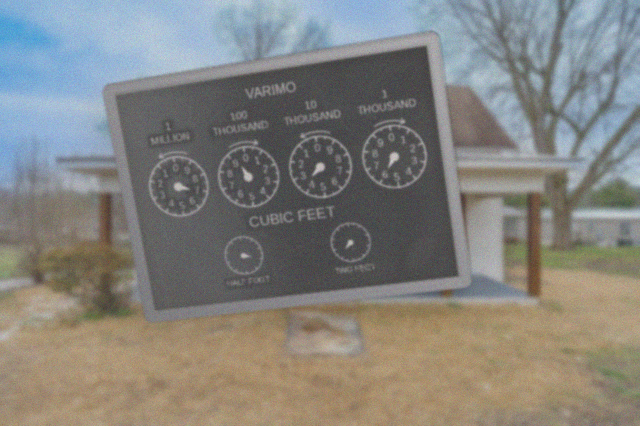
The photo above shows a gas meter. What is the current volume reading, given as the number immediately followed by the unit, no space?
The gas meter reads 693600ft³
